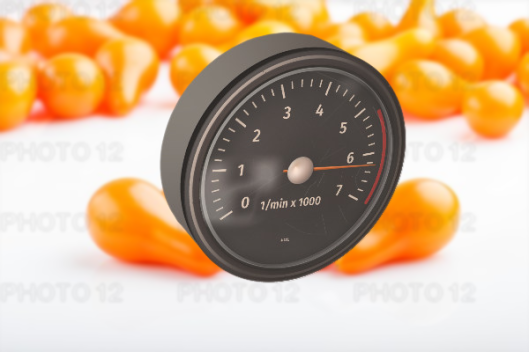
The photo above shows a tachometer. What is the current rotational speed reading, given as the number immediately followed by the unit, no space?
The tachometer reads 6200rpm
